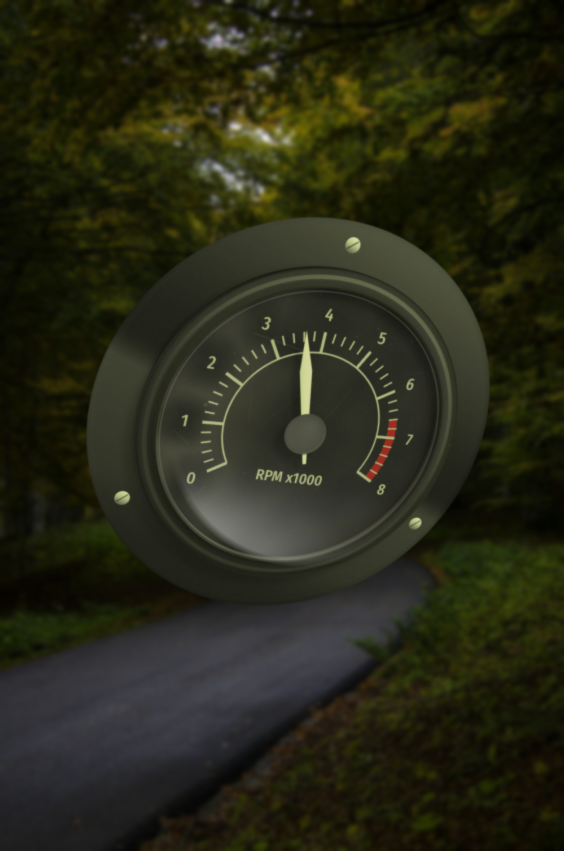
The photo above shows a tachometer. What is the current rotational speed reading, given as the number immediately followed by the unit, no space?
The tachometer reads 3600rpm
